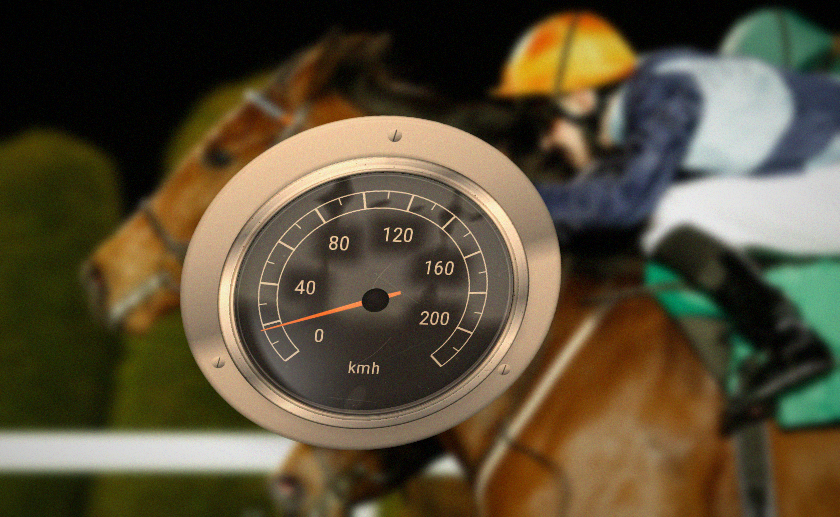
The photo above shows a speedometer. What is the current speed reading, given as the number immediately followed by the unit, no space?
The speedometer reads 20km/h
